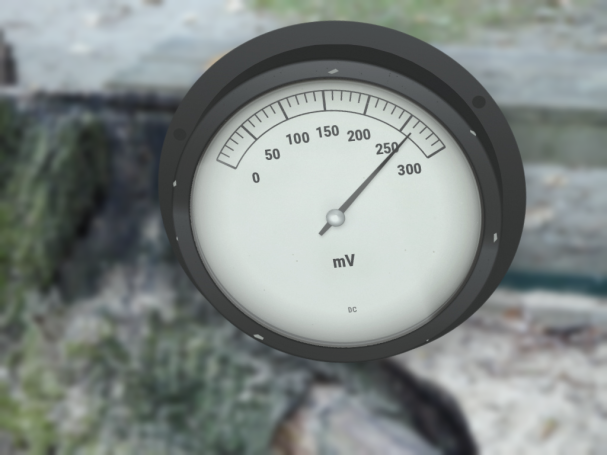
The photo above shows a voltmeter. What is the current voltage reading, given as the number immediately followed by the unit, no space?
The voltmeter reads 260mV
